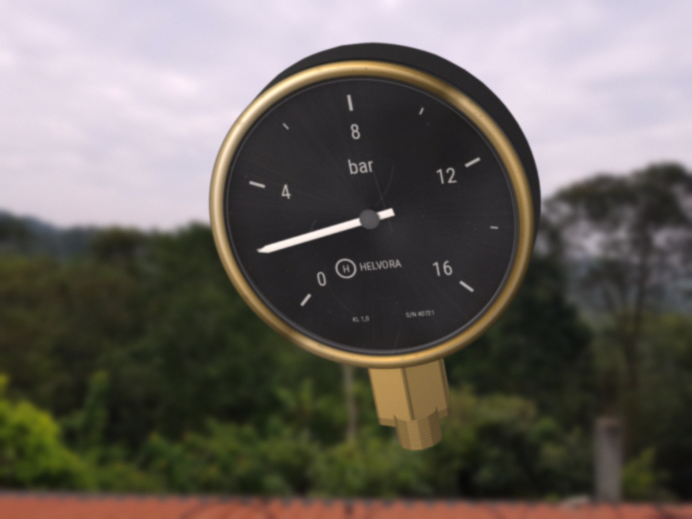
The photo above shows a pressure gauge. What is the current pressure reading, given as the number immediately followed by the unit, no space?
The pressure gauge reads 2bar
